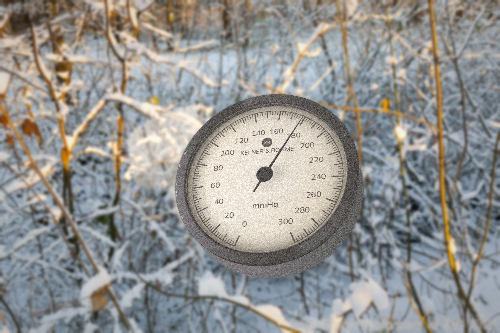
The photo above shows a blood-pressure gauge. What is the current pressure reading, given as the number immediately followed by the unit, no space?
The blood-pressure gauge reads 180mmHg
